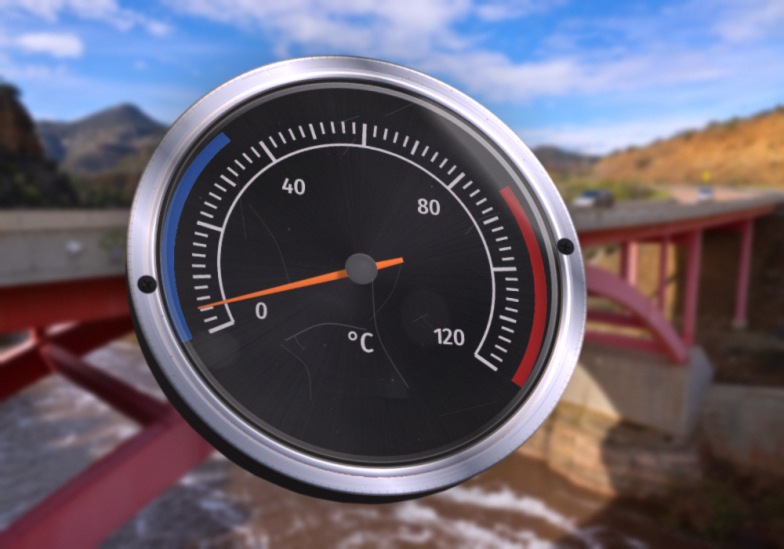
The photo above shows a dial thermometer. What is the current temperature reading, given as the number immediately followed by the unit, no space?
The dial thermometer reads 4°C
